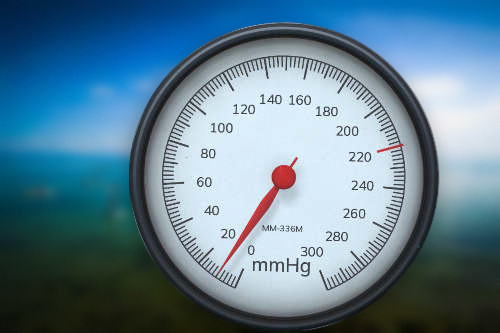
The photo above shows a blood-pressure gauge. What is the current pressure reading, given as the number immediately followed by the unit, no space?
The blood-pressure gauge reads 10mmHg
